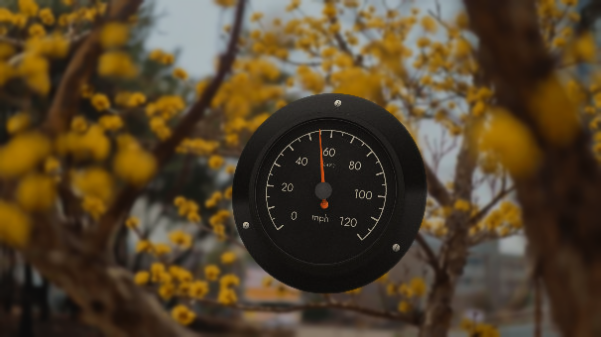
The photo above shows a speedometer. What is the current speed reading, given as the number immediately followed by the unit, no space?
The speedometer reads 55mph
